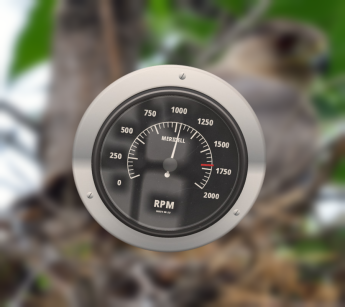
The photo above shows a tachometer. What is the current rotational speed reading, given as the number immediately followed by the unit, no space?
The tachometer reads 1050rpm
